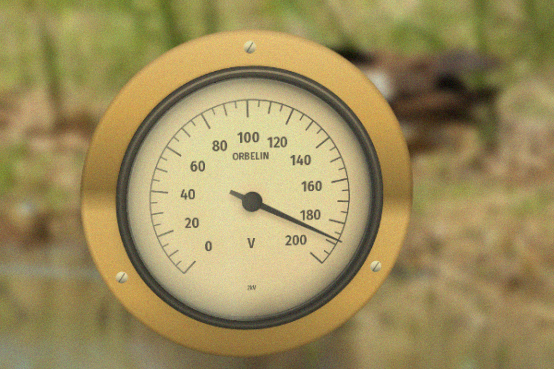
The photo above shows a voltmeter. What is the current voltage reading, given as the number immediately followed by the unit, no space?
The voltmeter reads 187.5V
